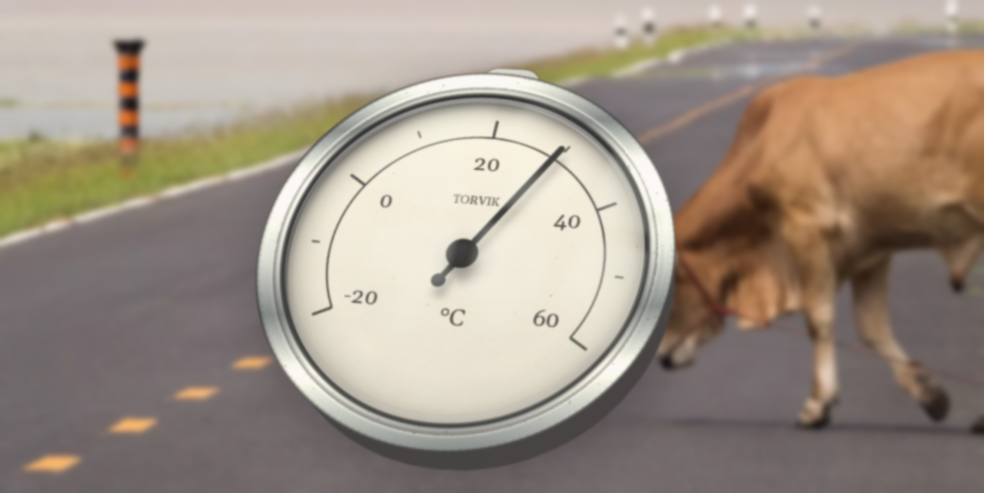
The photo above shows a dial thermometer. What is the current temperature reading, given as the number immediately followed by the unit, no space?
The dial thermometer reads 30°C
